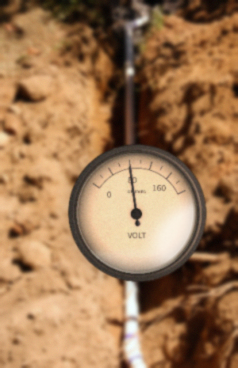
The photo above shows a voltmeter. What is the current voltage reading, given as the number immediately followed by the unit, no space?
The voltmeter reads 80V
